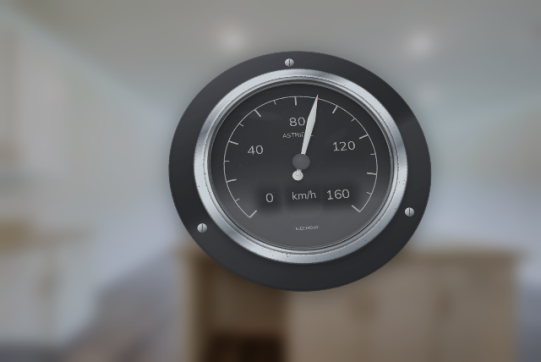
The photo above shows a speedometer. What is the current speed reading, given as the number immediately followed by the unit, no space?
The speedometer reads 90km/h
